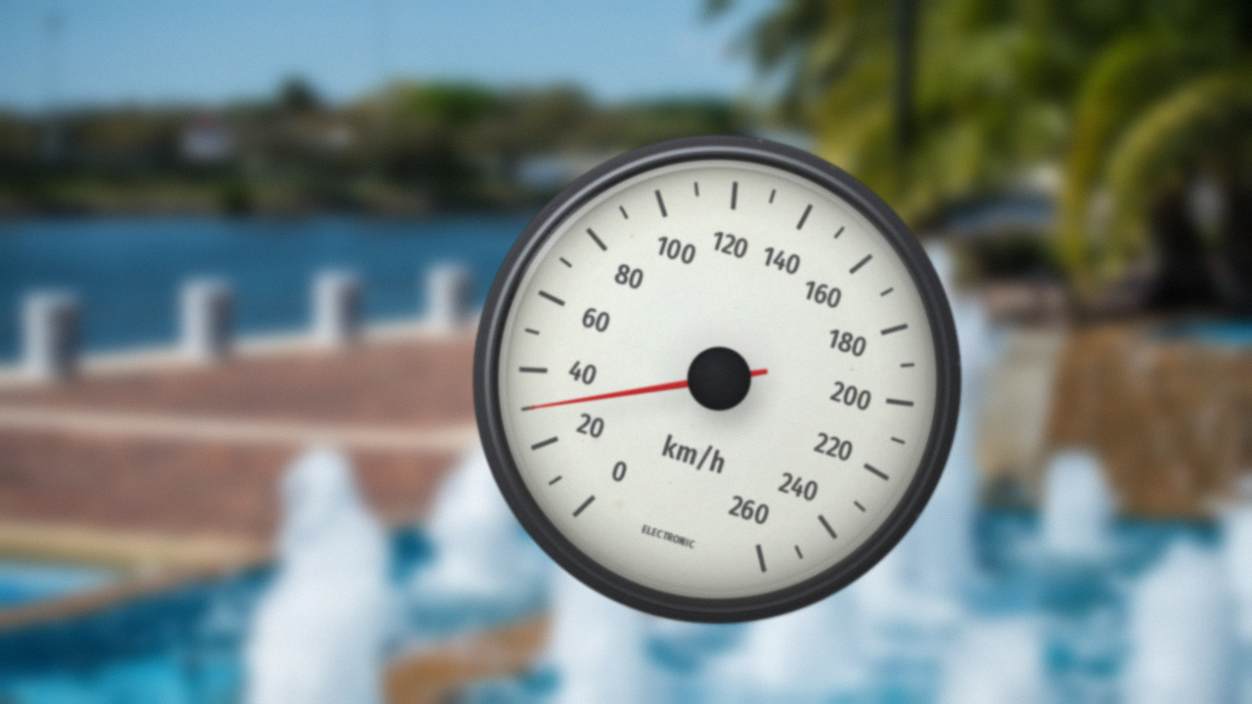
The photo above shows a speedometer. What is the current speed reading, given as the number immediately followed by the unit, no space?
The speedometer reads 30km/h
